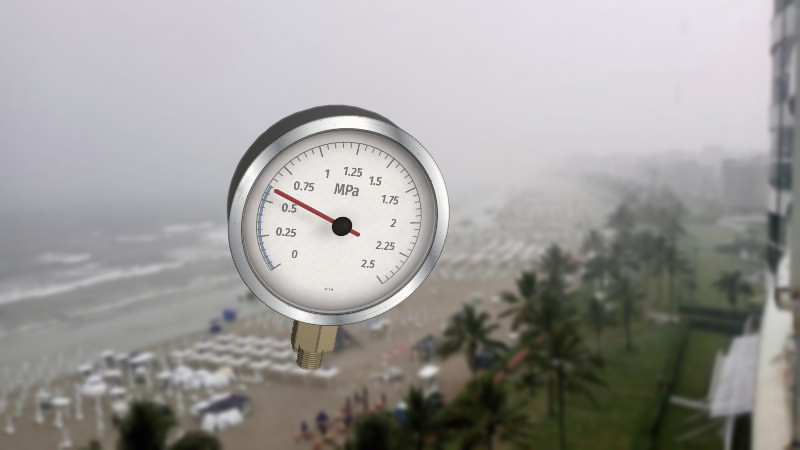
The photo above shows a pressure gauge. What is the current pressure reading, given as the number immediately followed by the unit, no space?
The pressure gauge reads 0.6MPa
